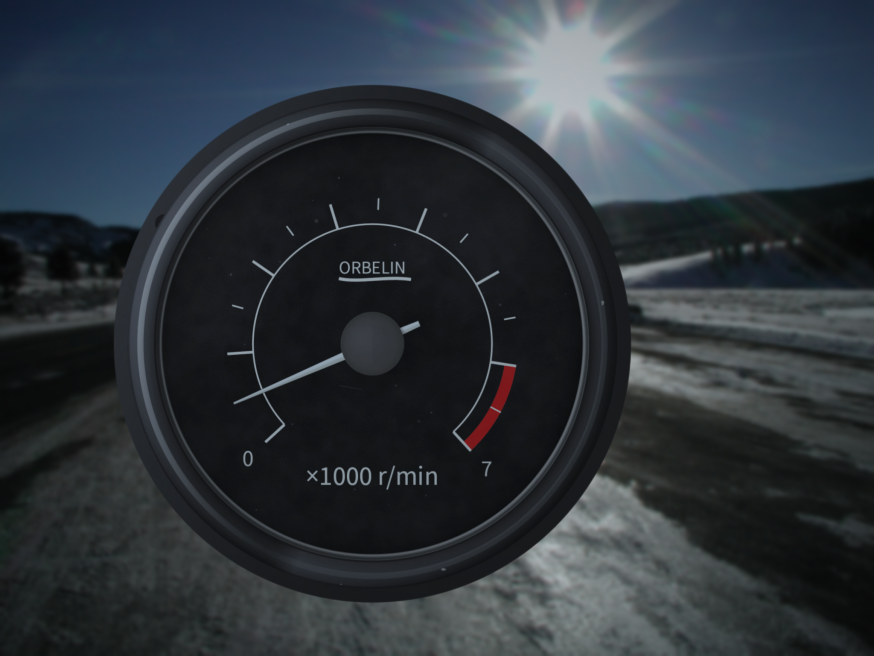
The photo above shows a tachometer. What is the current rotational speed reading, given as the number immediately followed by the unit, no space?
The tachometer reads 500rpm
